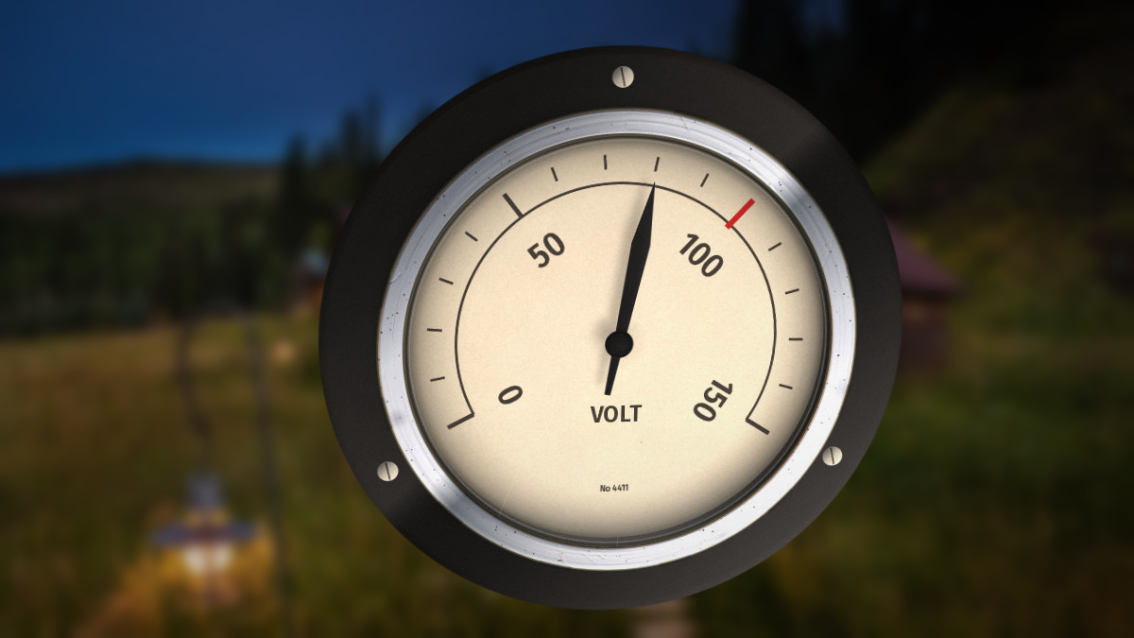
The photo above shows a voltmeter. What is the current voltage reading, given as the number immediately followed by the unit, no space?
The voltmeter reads 80V
